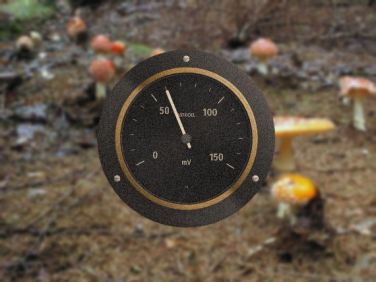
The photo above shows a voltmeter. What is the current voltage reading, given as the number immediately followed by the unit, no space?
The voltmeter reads 60mV
